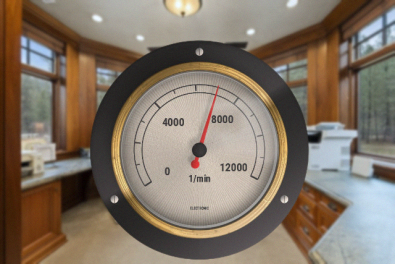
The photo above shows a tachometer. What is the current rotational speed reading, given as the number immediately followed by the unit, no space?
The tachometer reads 7000rpm
